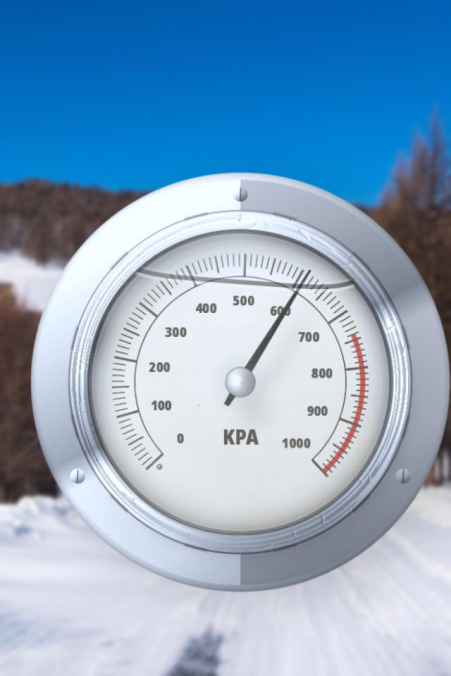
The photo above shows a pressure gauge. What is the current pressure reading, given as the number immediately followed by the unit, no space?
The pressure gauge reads 610kPa
